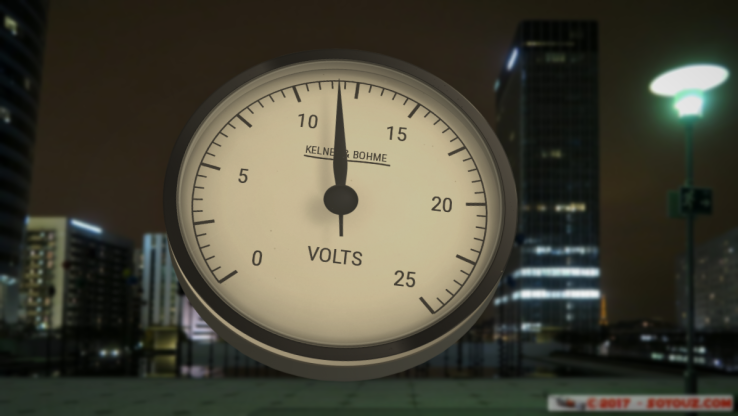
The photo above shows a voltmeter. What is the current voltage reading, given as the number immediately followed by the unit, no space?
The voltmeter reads 11.75V
